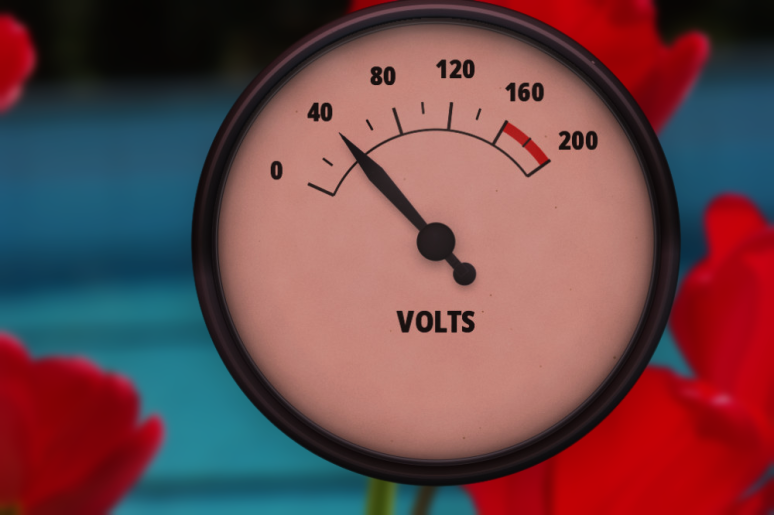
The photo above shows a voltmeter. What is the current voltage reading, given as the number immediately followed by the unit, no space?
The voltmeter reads 40V
